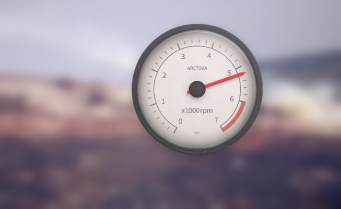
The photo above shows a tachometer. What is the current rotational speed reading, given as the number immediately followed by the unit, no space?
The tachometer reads 5200rpm
